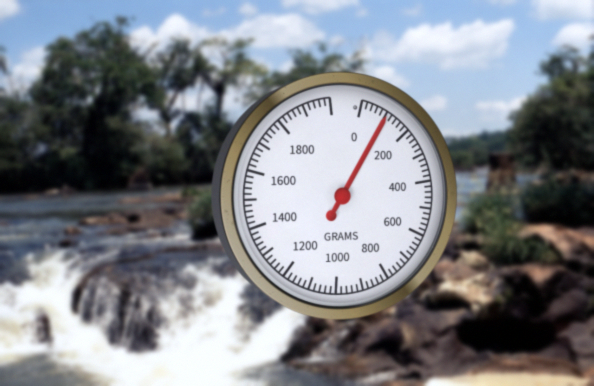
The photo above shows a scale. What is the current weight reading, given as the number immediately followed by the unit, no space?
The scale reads 100g
